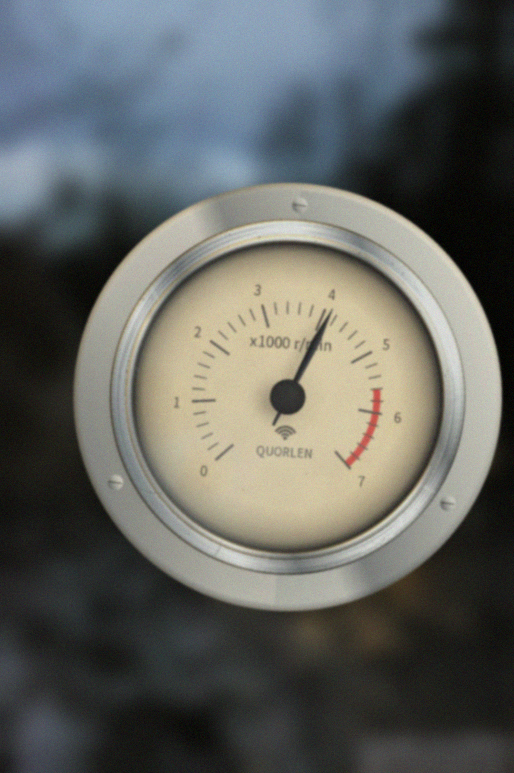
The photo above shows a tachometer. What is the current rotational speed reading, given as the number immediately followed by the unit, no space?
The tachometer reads 4100rpm
